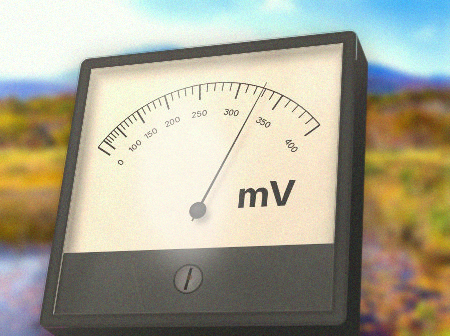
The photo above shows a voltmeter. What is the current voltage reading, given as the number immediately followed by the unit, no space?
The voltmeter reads 330mV
